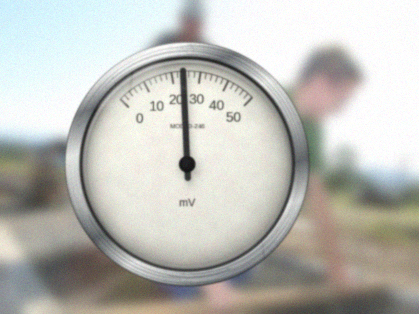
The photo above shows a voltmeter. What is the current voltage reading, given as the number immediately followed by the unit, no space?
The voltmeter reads 24mV
